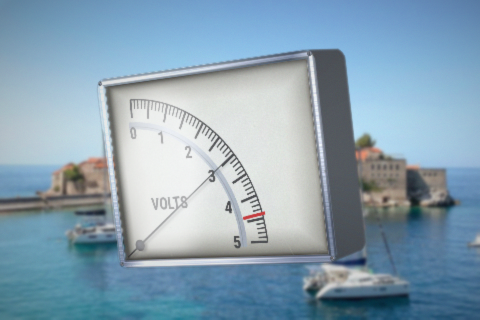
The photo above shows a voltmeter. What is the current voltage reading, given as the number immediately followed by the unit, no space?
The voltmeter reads 3V
